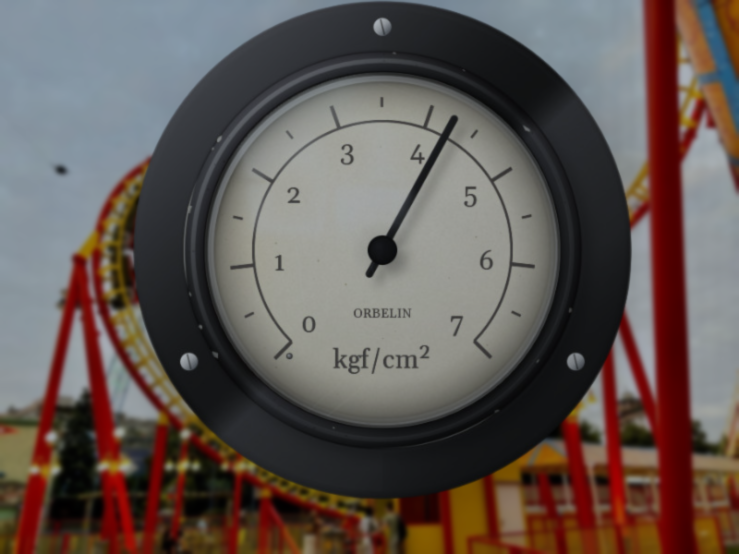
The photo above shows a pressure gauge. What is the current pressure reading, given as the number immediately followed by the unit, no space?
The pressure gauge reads 4.25kg/cm²
